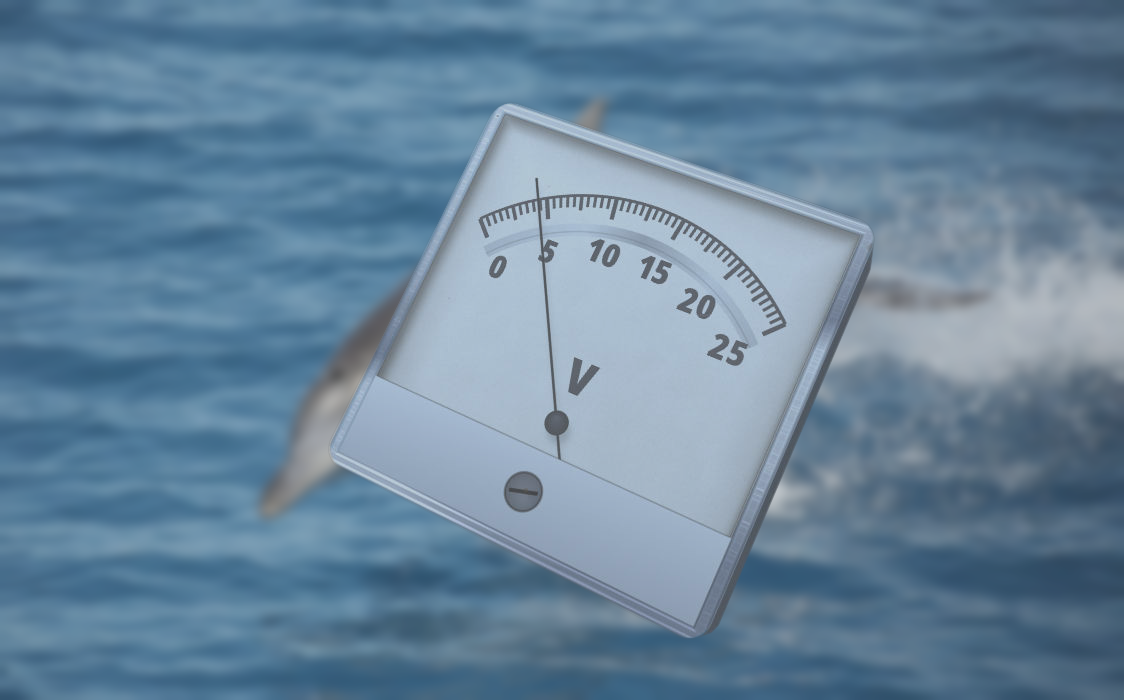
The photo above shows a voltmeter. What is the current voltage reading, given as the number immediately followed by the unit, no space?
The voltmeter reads 4.5V
